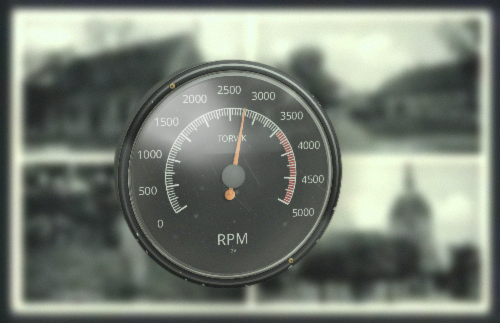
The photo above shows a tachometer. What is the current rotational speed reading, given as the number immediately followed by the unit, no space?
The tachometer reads 2750rpm
